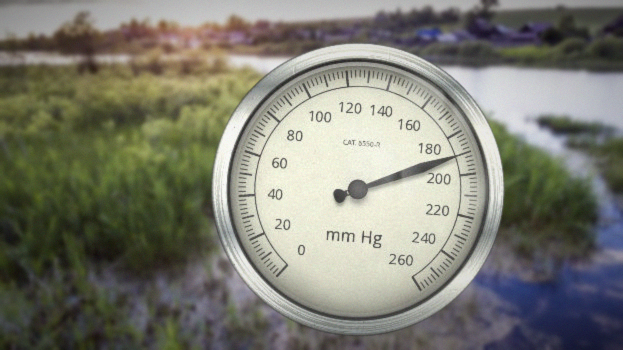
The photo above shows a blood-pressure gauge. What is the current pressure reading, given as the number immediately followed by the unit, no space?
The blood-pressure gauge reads 190mmHg
